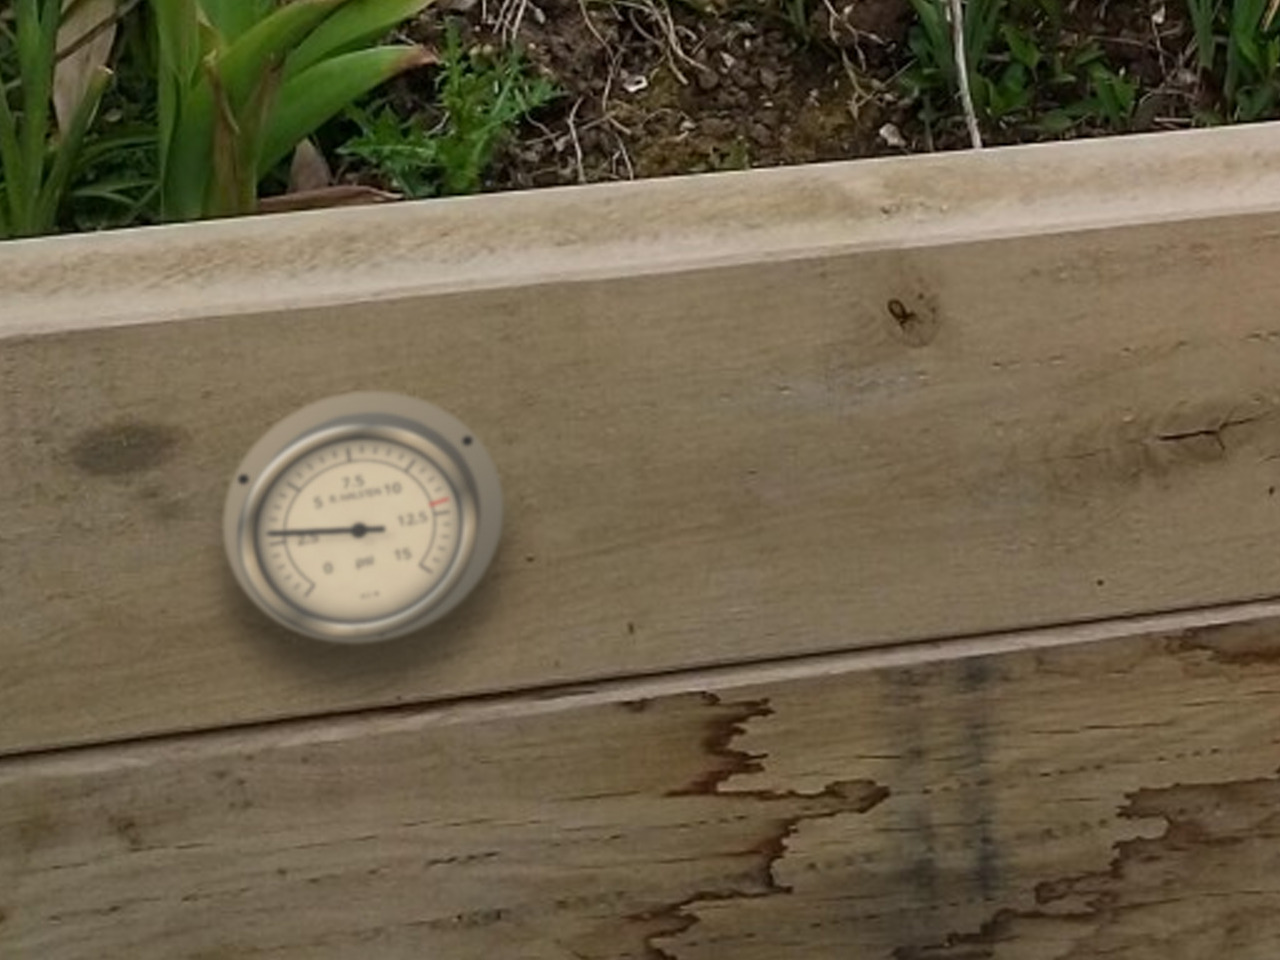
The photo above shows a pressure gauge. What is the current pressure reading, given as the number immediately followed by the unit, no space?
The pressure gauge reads 3psi
